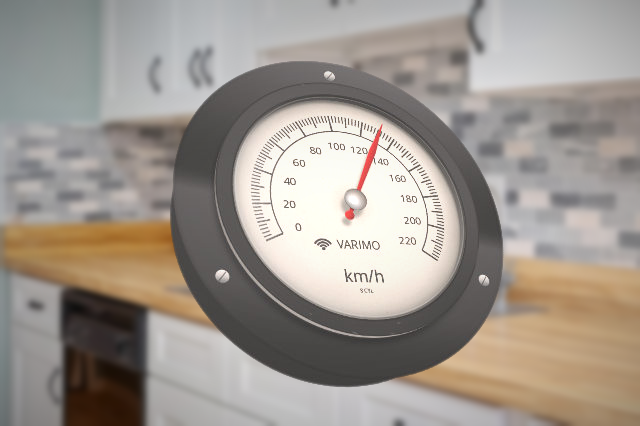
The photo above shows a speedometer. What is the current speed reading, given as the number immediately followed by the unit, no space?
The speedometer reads 130km/h
